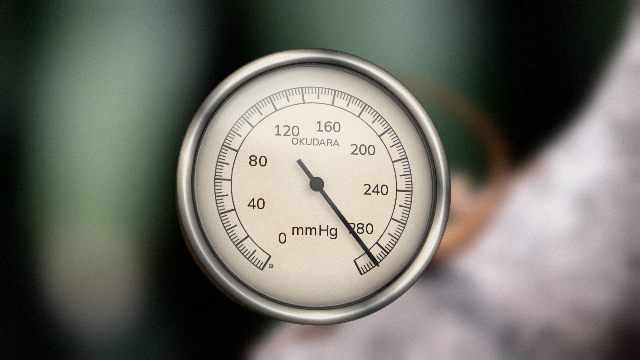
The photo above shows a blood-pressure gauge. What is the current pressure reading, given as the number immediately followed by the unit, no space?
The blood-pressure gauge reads 290mmHg
